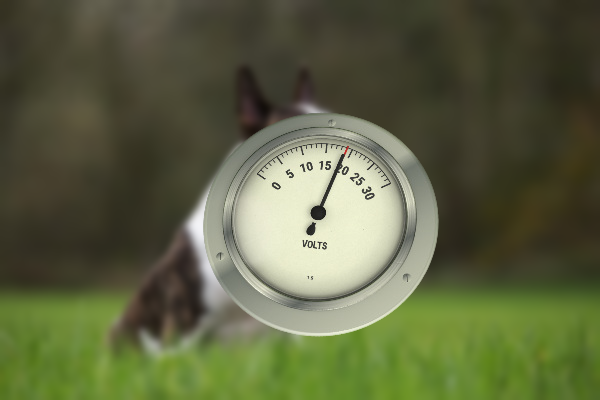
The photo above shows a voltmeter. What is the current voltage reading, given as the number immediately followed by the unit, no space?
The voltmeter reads 19V
